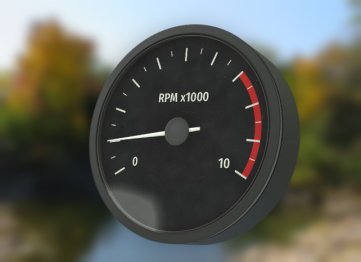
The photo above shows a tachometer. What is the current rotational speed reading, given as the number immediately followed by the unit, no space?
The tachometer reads 1000rpm
